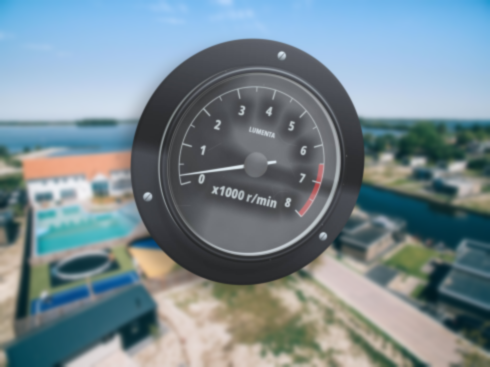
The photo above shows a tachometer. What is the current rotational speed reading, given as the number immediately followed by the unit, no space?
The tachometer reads 250rpm
